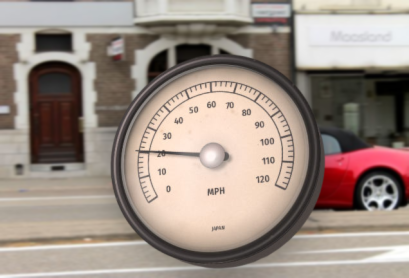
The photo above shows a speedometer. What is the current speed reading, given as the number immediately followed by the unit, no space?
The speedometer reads 20mph
